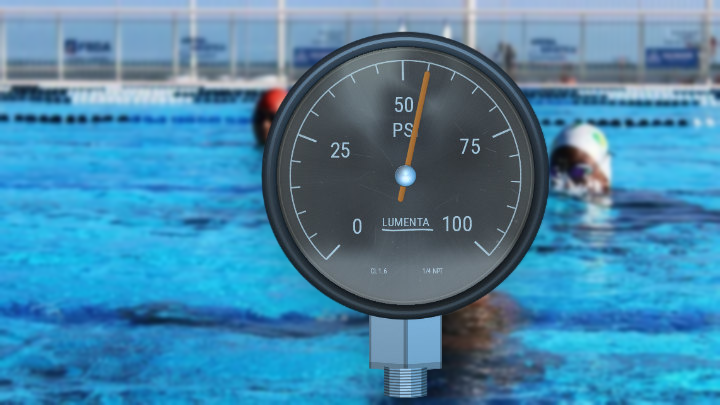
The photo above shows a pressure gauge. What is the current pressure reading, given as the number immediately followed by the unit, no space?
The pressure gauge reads 55psi
